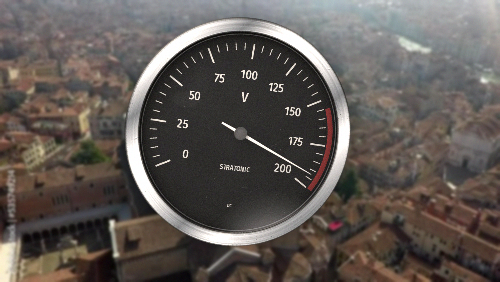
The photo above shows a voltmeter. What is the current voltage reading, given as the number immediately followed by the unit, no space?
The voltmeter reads 192.5V
